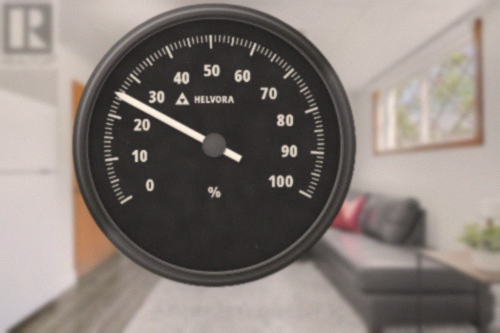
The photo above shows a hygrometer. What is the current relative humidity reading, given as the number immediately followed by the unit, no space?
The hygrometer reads 25%
